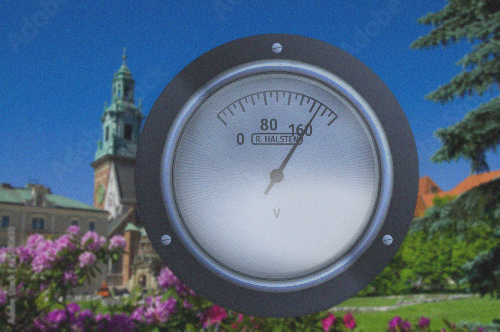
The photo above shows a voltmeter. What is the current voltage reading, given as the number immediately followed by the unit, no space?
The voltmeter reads 170V
